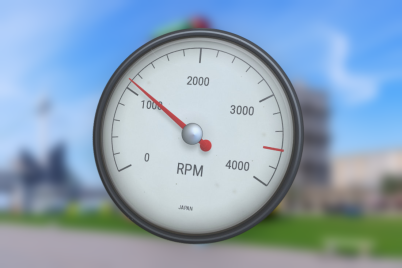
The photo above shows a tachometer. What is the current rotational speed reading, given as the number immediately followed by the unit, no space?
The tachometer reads 1100rpm
